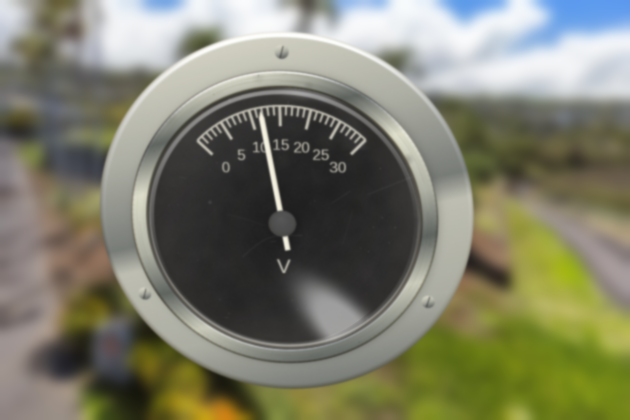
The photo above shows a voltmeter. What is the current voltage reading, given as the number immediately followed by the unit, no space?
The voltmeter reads 12V
